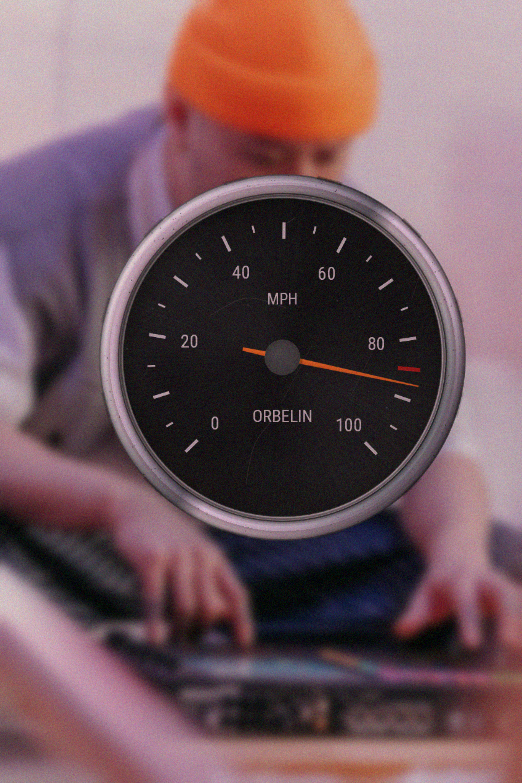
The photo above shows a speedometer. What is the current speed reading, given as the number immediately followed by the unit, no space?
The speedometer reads 87.5mph
